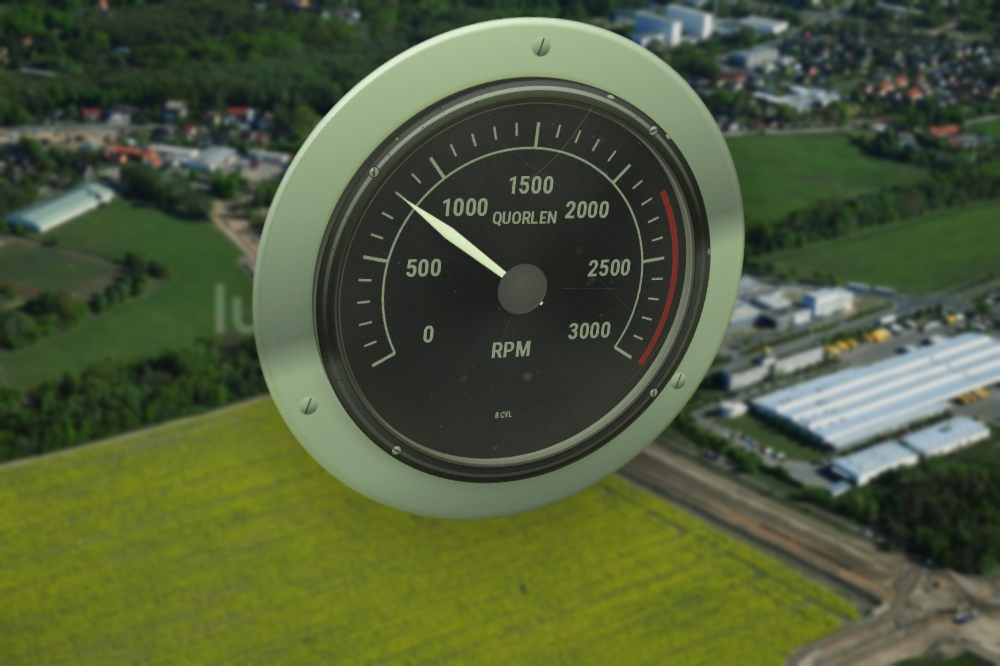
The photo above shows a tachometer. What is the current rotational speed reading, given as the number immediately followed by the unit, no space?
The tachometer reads 800rpm
